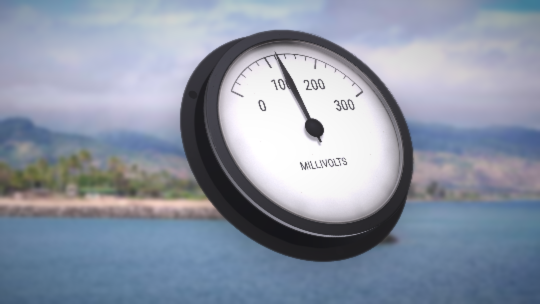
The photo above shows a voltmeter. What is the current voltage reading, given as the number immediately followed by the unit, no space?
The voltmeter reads 120mV
